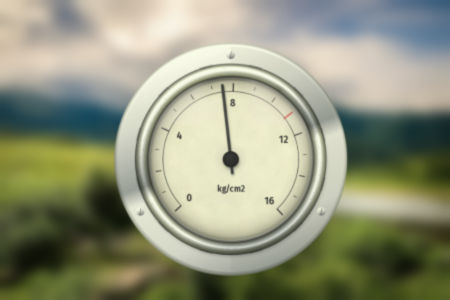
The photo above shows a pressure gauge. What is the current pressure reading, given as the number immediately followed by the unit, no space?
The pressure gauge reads 7.5kg/cm²
